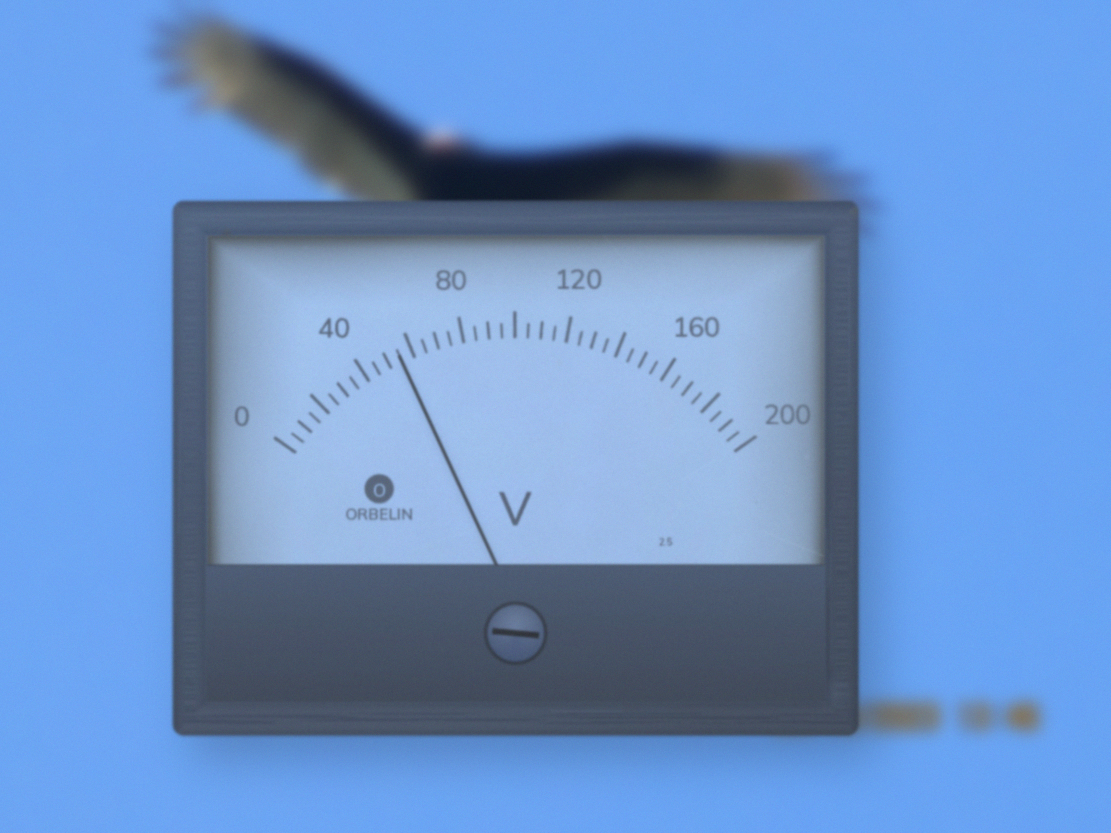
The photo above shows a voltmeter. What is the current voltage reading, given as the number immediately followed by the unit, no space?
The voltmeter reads 55V
